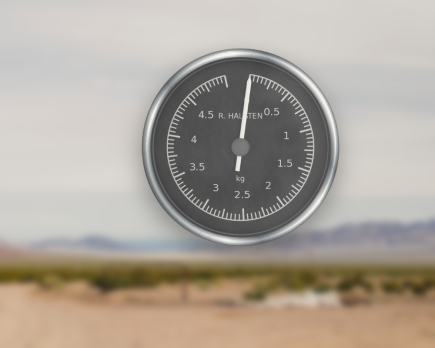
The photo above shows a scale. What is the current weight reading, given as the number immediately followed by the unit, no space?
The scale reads 0kg
